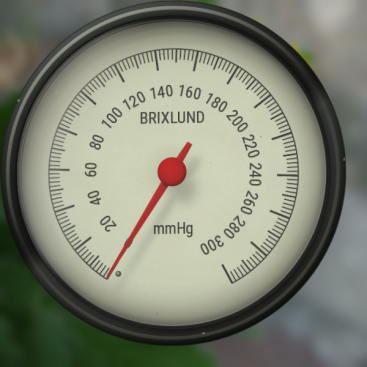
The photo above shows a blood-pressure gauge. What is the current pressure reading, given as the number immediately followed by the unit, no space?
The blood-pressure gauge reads 0mmHg
